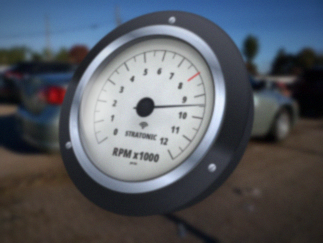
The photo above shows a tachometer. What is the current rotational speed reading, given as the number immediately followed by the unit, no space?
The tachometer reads 9500rpm
